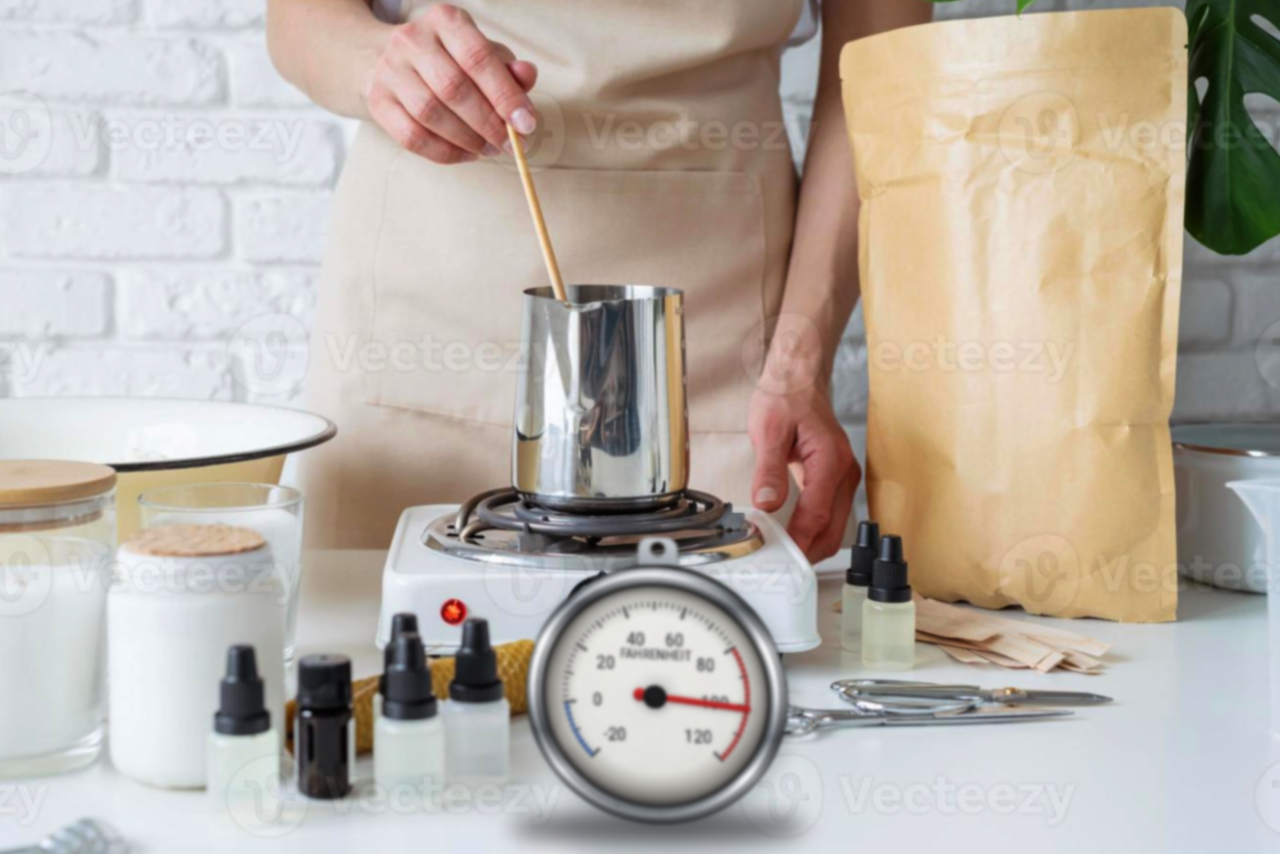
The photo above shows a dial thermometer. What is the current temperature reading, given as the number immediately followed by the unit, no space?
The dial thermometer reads 100°F
